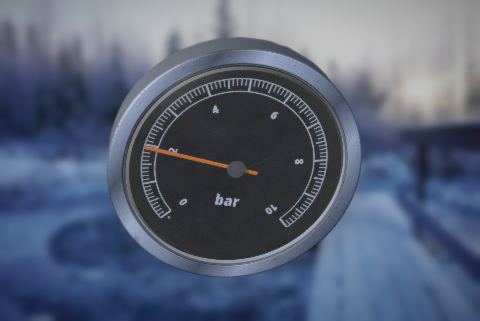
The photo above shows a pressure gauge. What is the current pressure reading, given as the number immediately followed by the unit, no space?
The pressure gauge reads 2bar
